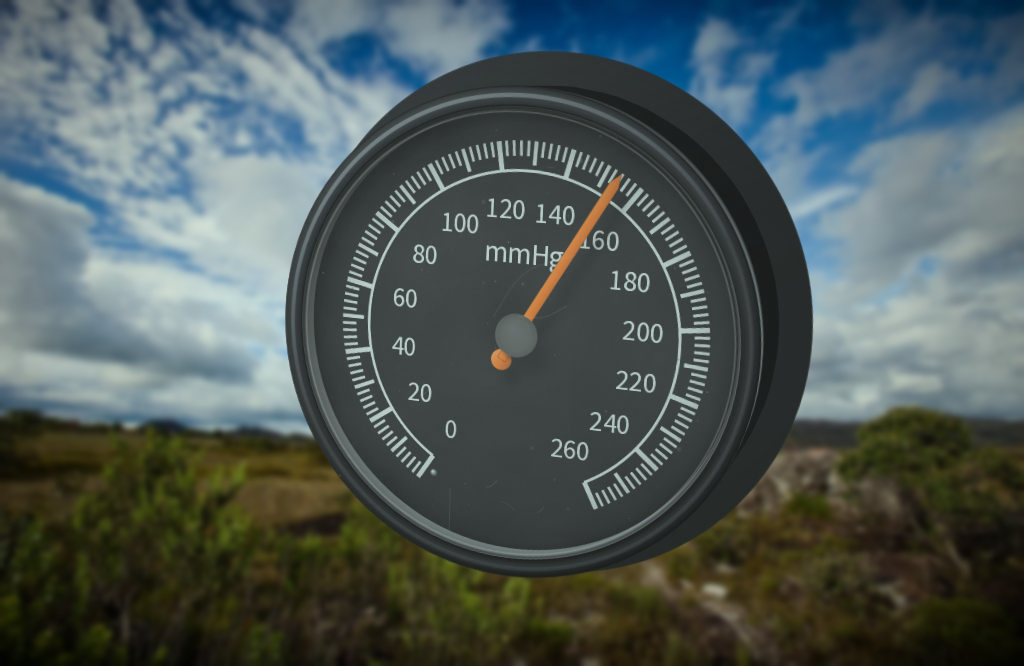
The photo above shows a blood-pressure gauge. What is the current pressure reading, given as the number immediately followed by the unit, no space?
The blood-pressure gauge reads 154mmHg
